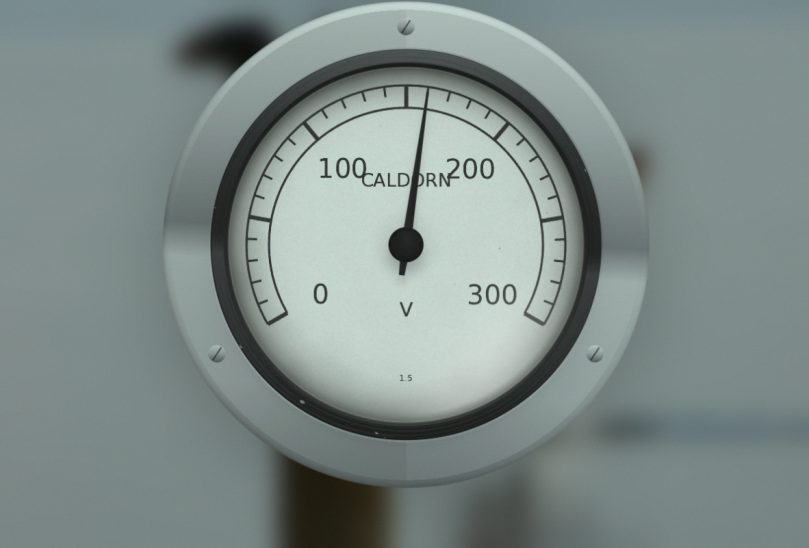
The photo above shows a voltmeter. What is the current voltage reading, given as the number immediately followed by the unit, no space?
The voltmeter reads 160V
